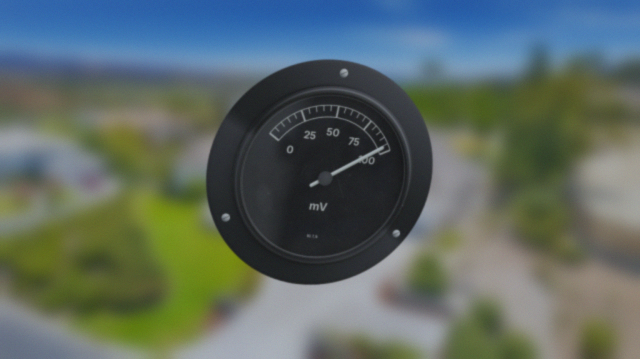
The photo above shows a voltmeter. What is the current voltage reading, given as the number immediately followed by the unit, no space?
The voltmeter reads 95mV
